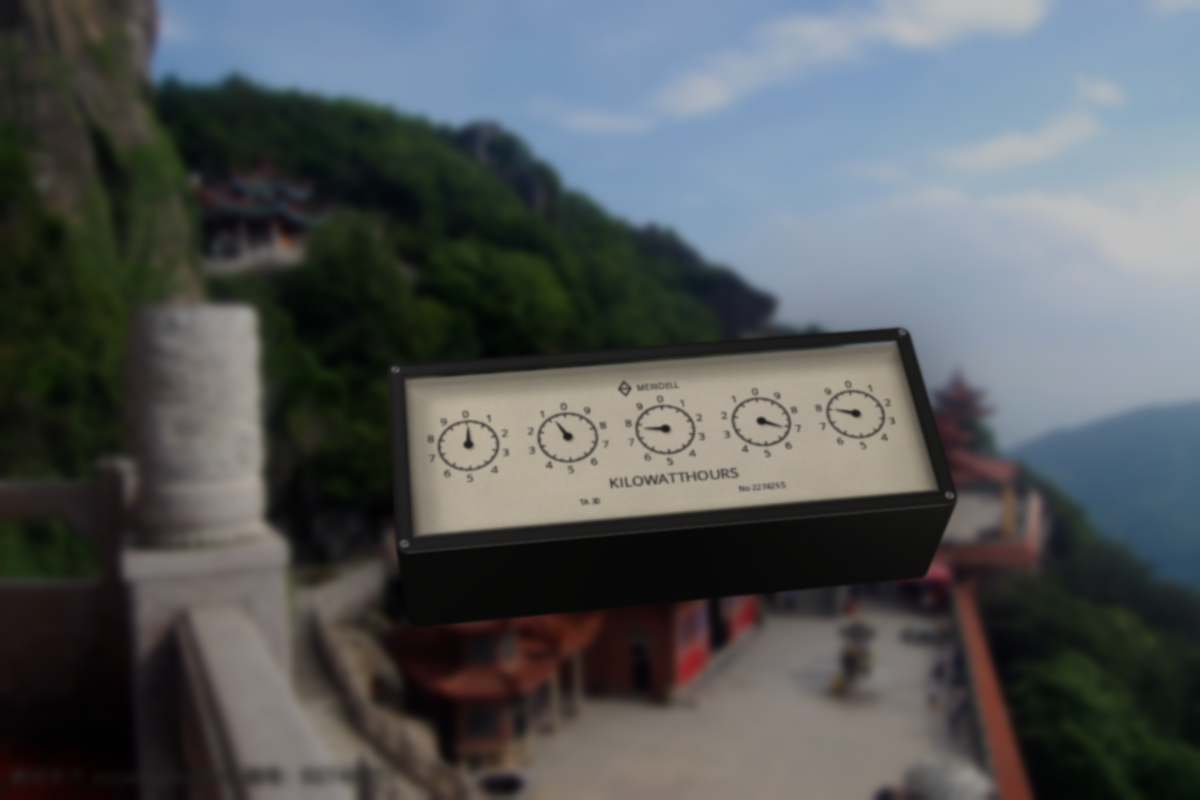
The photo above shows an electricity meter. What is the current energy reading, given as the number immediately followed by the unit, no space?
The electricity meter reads 768kWh
